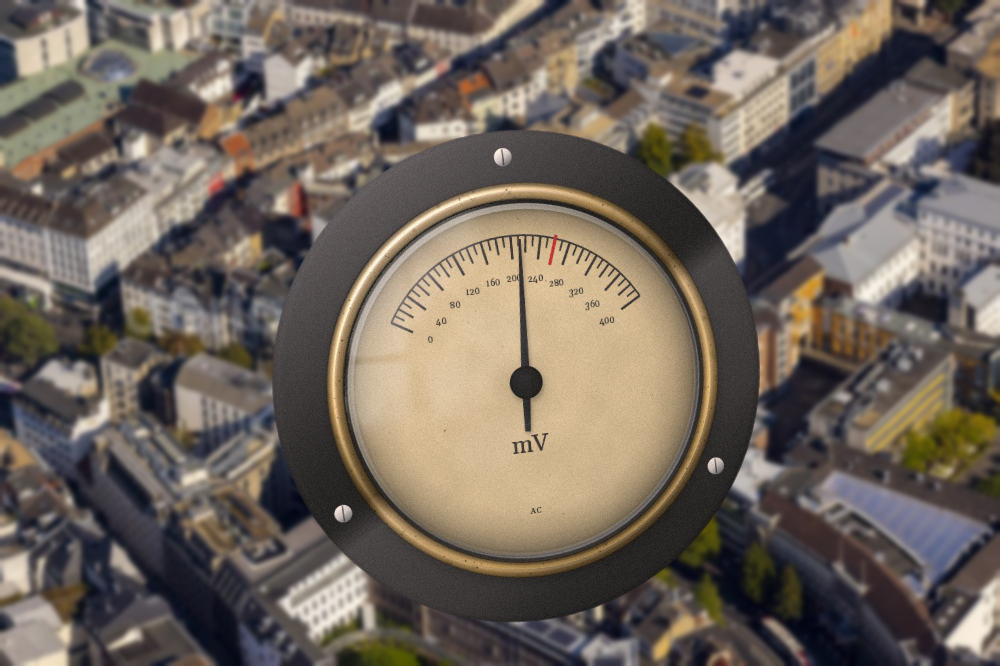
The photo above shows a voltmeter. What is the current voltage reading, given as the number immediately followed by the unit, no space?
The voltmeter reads 210mV
